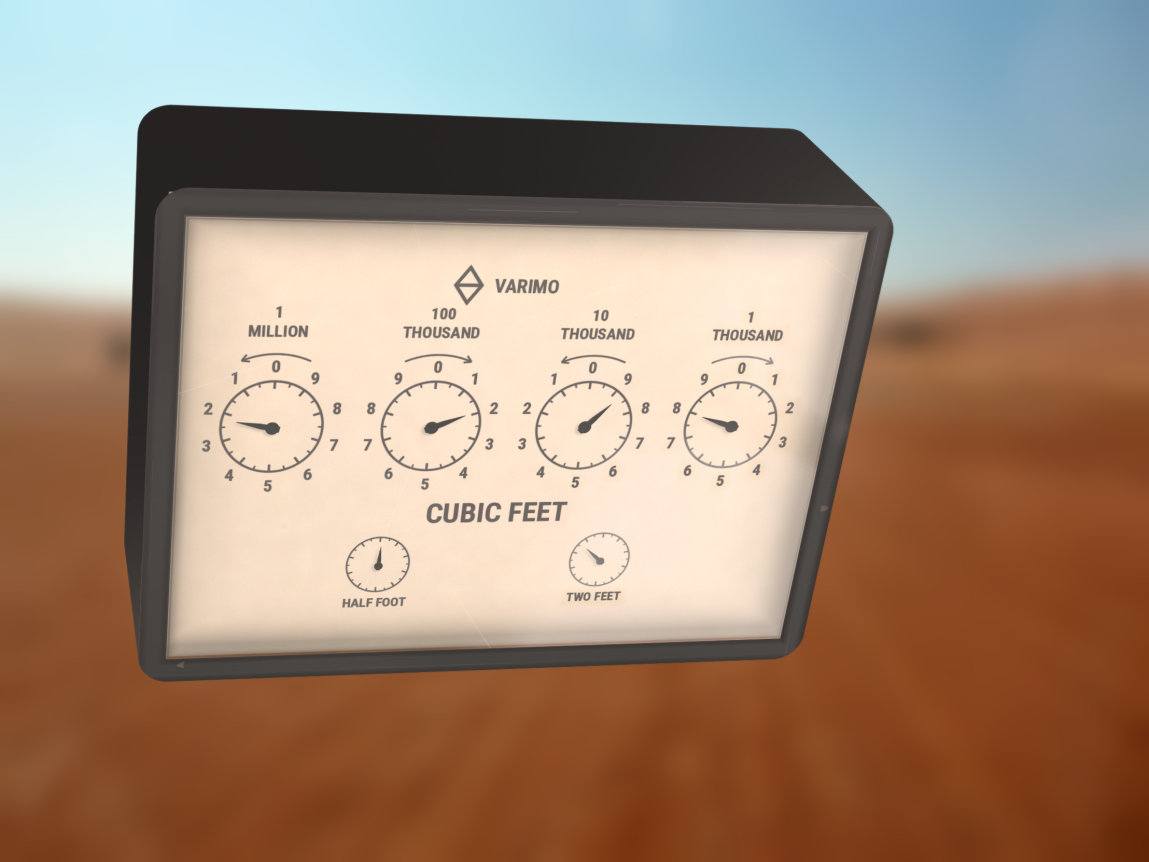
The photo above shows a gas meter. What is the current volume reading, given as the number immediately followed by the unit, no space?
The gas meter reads 218800ft³
